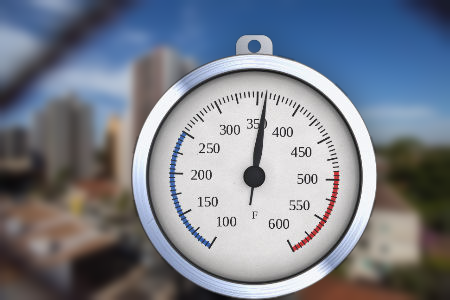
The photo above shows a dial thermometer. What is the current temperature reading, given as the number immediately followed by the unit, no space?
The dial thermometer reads 360°F
